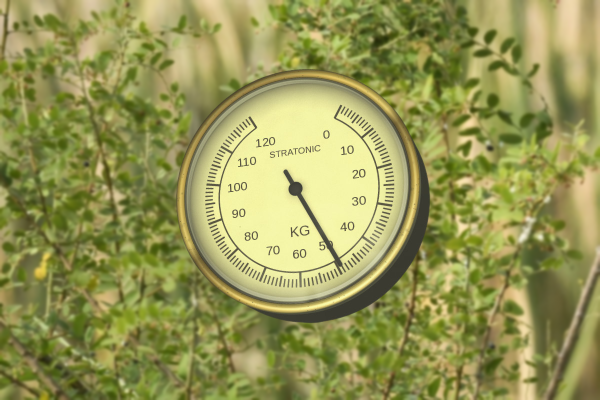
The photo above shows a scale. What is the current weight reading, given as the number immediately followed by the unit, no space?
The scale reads 49kg
